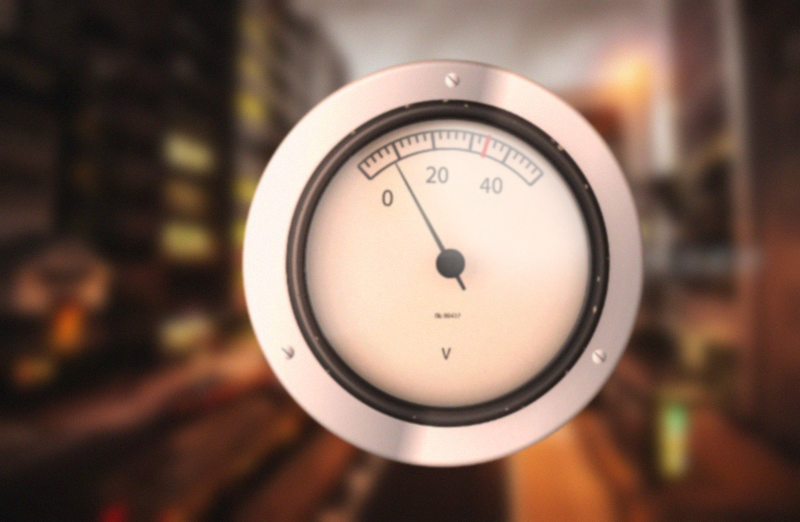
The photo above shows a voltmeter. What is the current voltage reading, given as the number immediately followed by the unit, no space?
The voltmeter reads 8V
